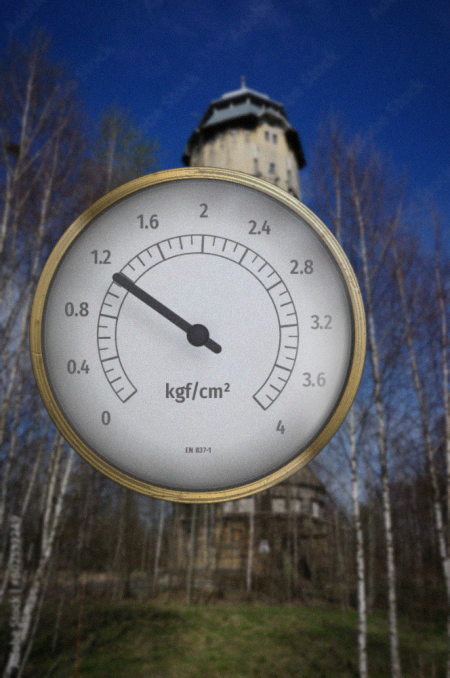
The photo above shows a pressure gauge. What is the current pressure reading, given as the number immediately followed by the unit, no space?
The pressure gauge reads 1.15kg/cm²
